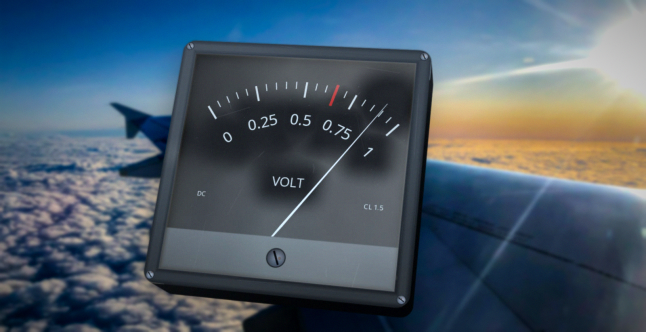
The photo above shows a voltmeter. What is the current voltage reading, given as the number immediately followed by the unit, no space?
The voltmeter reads 0.9V
